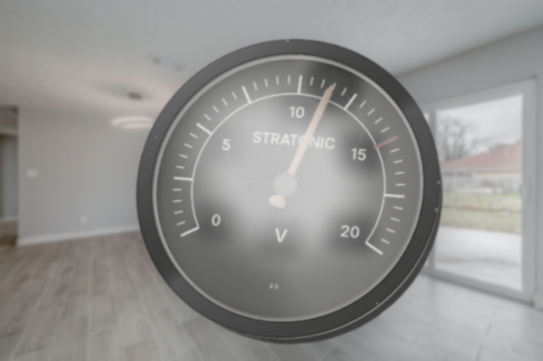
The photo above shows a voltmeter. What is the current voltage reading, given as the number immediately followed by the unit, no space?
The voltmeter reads 11.5V
